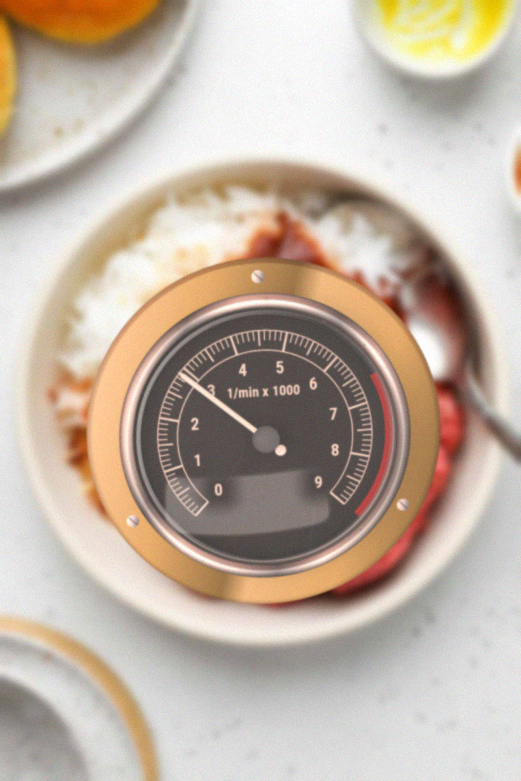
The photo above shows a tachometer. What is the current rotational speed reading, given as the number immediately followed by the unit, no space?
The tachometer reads 2900rpm
